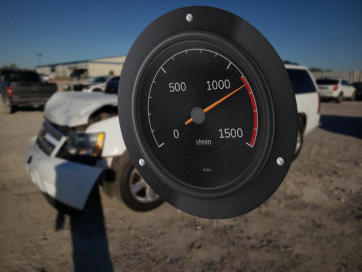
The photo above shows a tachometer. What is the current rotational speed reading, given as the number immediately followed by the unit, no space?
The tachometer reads 1150rpm
